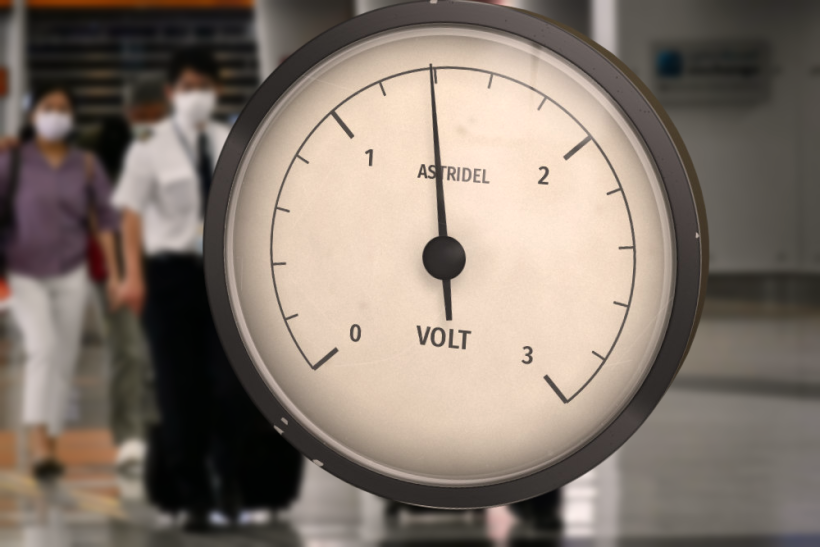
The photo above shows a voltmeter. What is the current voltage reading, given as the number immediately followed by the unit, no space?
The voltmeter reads 1.4V
